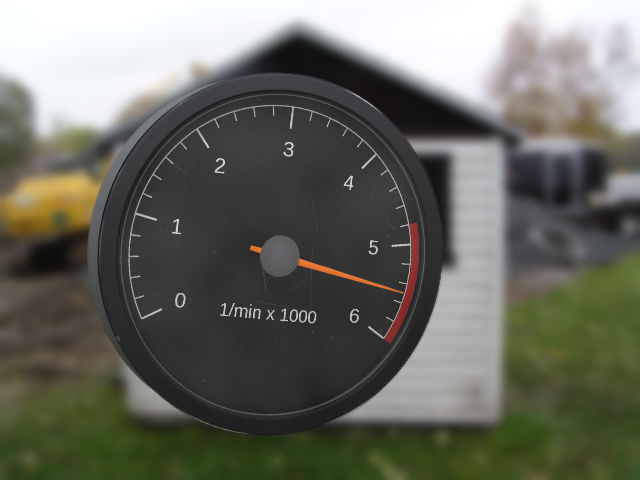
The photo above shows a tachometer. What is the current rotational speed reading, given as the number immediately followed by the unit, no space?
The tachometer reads 5500rpm
